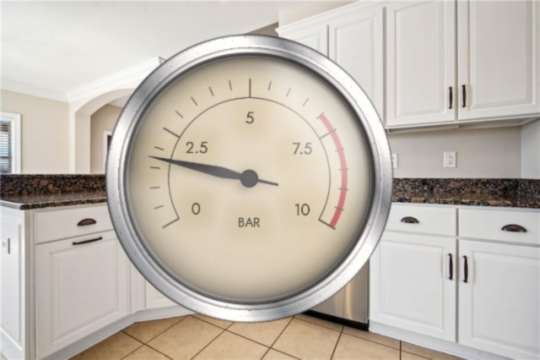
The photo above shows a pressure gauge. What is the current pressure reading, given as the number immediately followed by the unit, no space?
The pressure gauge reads 1.75bar
